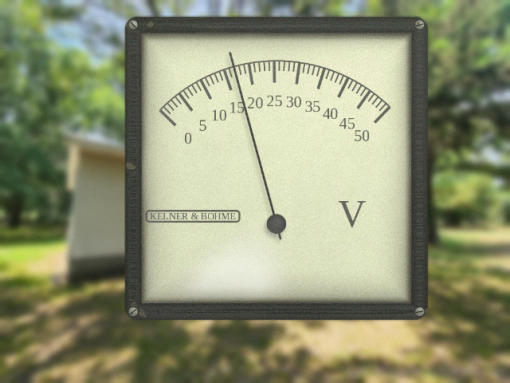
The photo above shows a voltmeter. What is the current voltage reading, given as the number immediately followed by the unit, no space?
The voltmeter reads 17V
